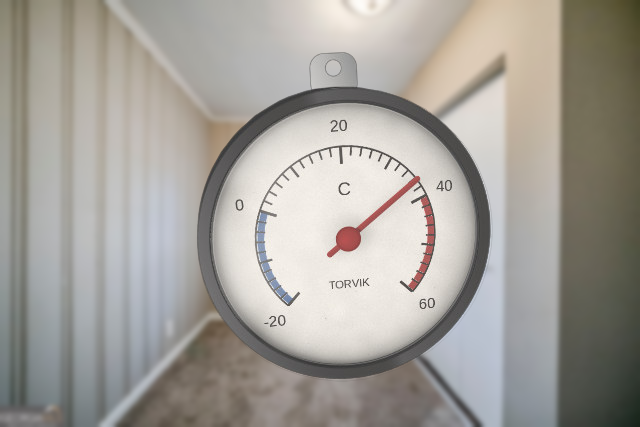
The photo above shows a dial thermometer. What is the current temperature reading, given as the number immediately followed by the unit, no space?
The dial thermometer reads 36°C
